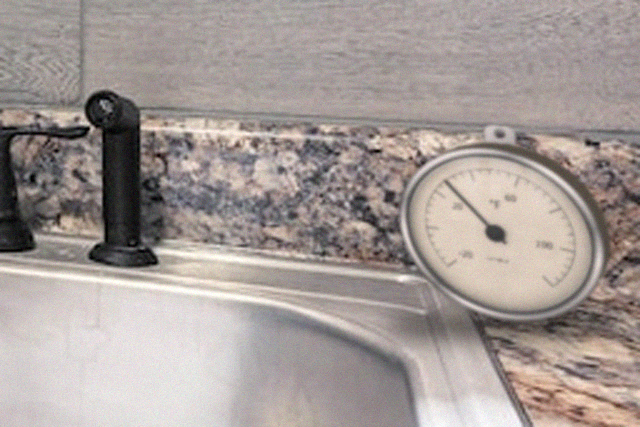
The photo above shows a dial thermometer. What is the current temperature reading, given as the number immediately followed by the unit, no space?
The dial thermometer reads 28°F
